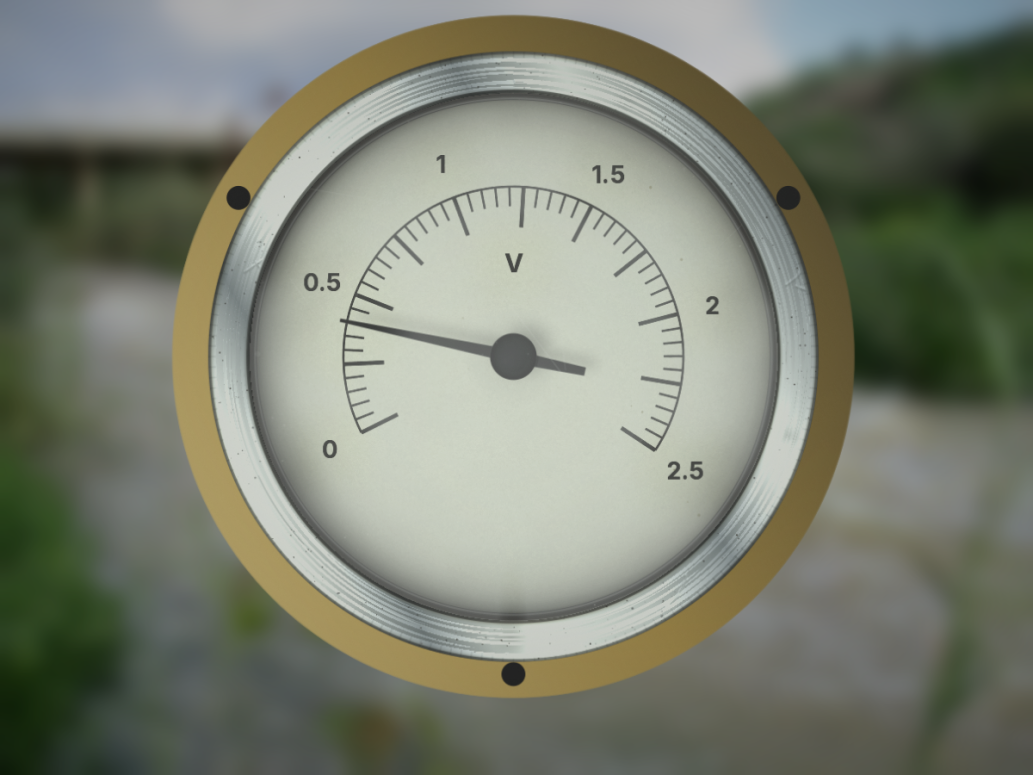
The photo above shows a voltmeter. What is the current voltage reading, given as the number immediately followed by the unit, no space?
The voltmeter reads 0.4V
